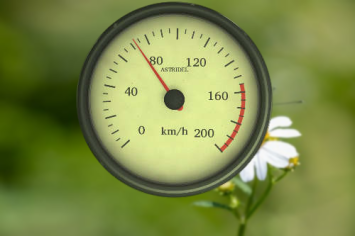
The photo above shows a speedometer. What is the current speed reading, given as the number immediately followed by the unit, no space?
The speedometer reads 72.5km/h
